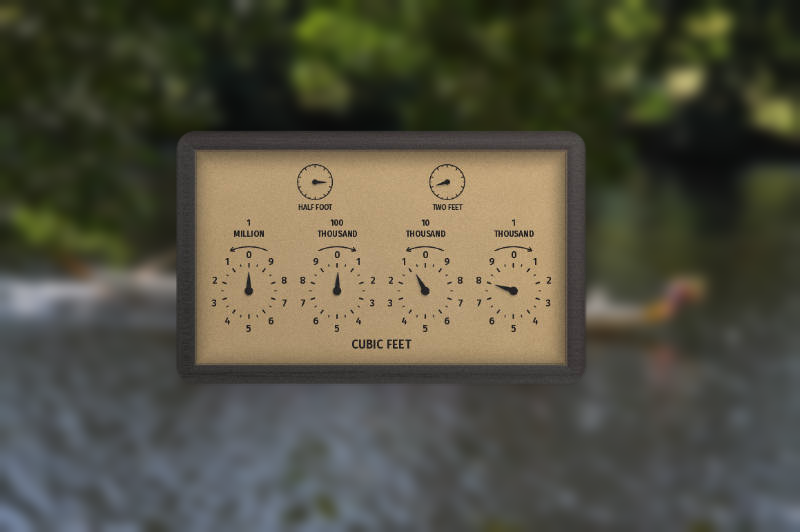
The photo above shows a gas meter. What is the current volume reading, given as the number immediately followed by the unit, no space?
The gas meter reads 800ft³
